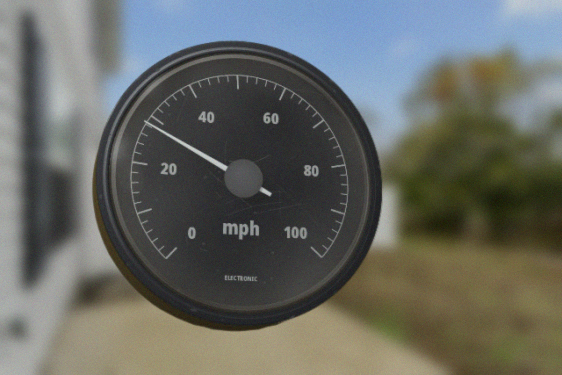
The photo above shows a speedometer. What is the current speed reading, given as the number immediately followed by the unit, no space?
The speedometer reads 28mph
